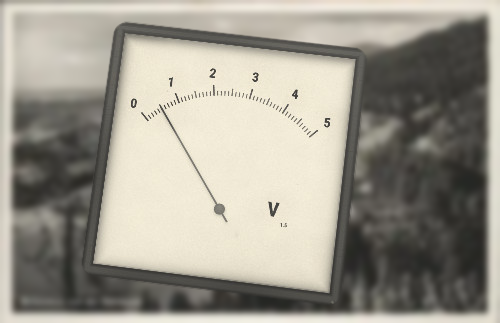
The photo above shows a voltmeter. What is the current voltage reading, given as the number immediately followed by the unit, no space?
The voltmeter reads 0.5V
